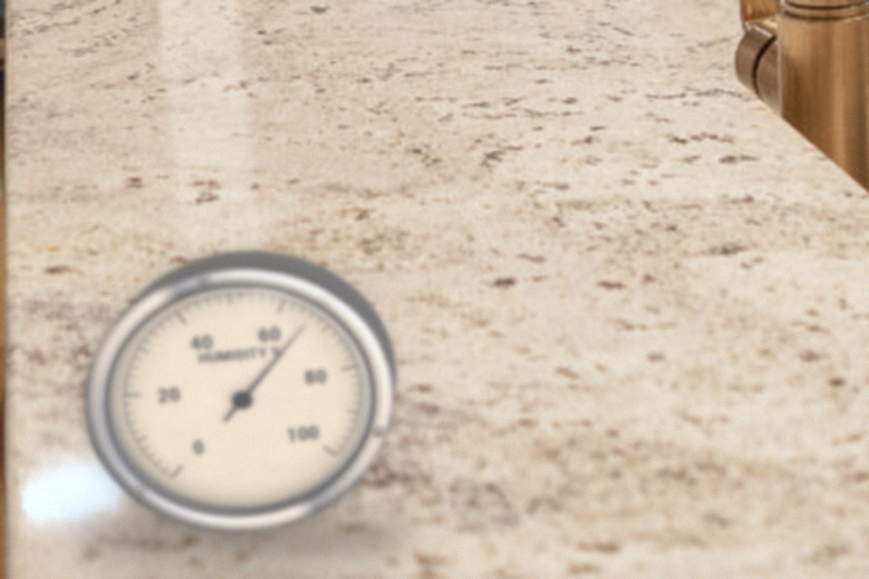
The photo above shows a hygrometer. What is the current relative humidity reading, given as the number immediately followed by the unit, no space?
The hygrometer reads 66%
